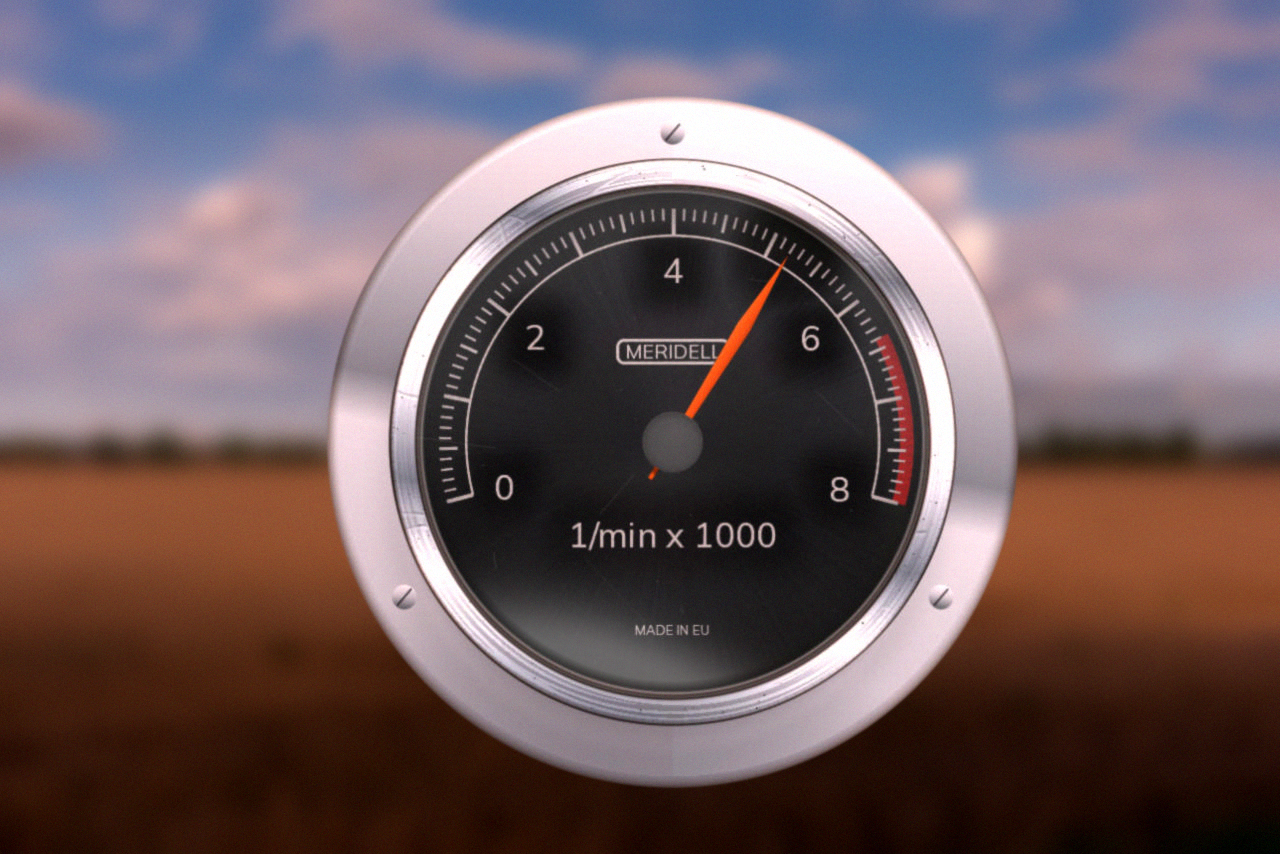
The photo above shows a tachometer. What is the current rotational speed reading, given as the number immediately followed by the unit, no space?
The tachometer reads 5200rpm
